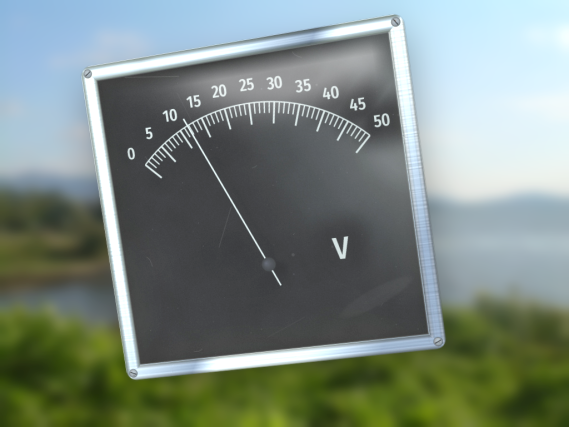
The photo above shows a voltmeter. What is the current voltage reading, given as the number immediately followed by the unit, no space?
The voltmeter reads 12V
